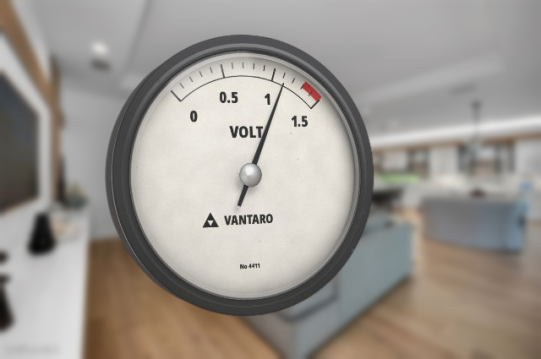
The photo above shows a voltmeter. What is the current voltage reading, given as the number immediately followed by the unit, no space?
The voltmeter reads 1.1V
